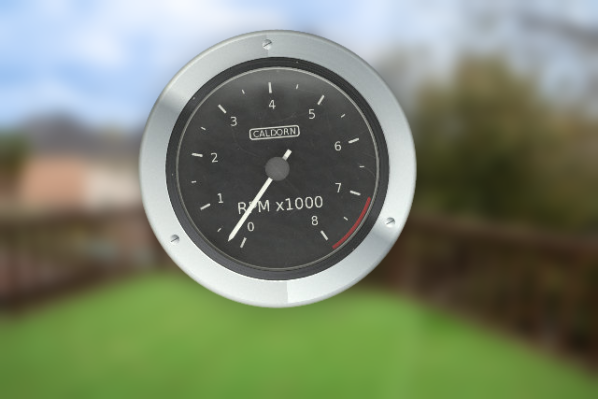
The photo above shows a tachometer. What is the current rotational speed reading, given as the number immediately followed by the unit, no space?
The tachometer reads 250rpm
